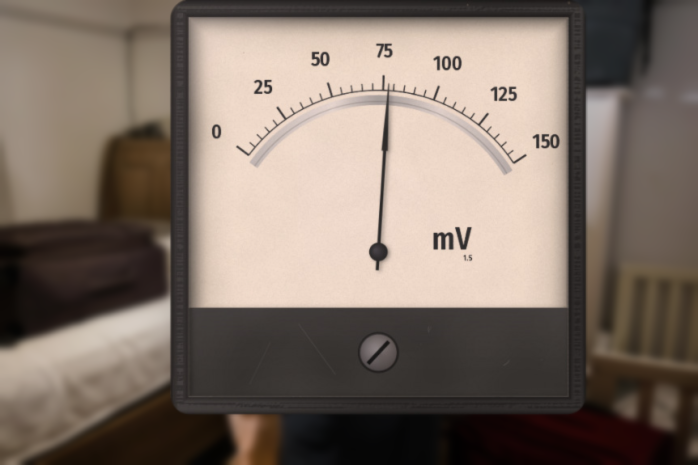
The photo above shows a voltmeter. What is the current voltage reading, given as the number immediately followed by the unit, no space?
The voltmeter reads 77.5mV
